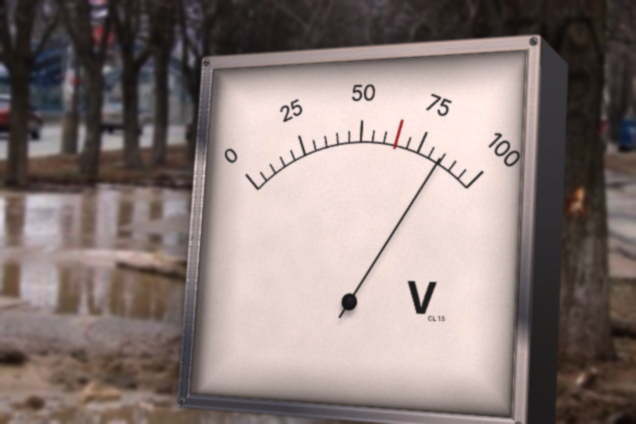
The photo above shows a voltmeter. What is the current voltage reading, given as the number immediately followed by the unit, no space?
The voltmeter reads 85V
